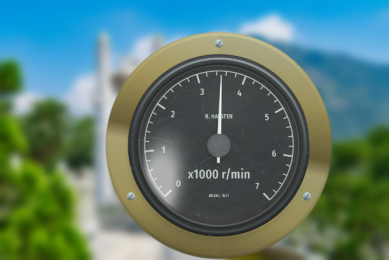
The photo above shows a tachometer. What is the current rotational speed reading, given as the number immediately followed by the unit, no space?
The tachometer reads 3500rpm
